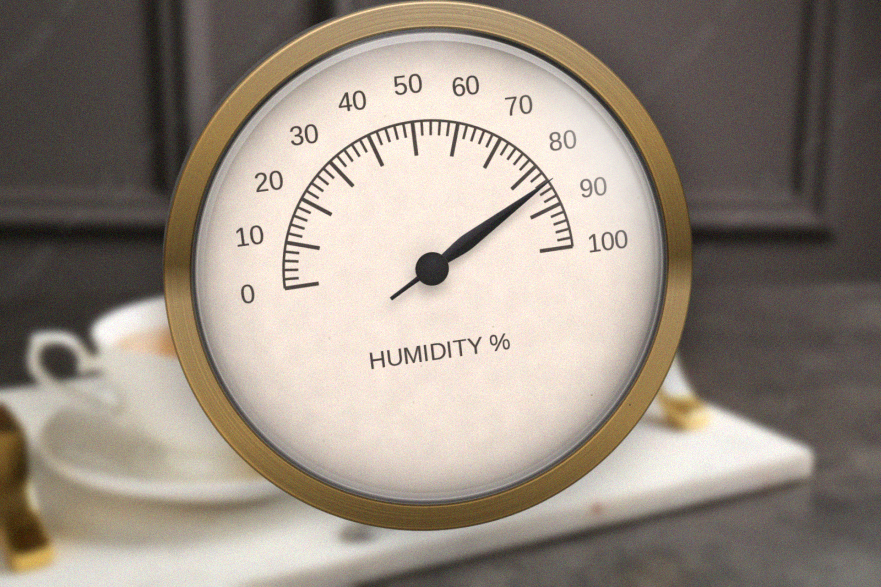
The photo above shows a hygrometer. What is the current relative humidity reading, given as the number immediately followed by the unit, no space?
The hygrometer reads 84%
